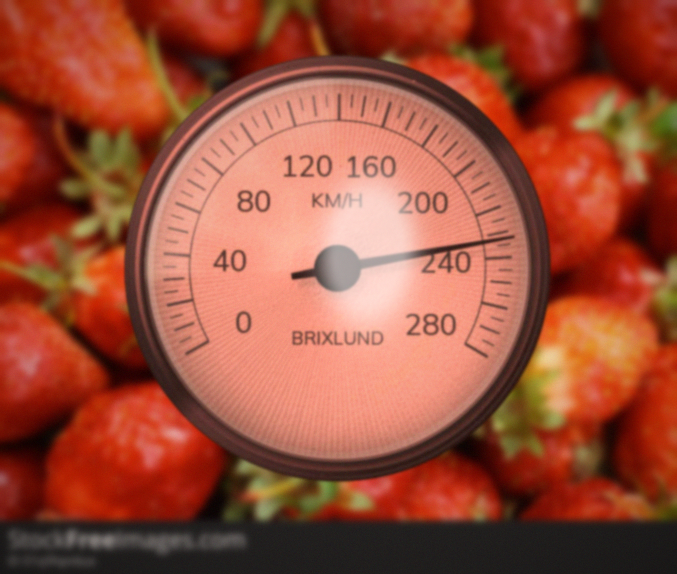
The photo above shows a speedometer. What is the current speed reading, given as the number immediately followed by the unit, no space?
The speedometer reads 232.5km/h
